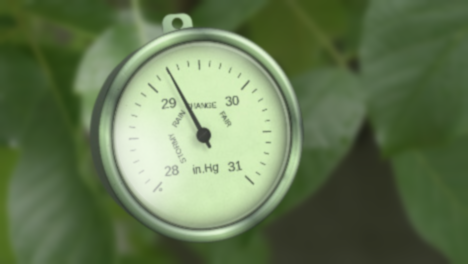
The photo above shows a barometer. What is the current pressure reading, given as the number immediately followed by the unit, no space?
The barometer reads 29.2inHg
